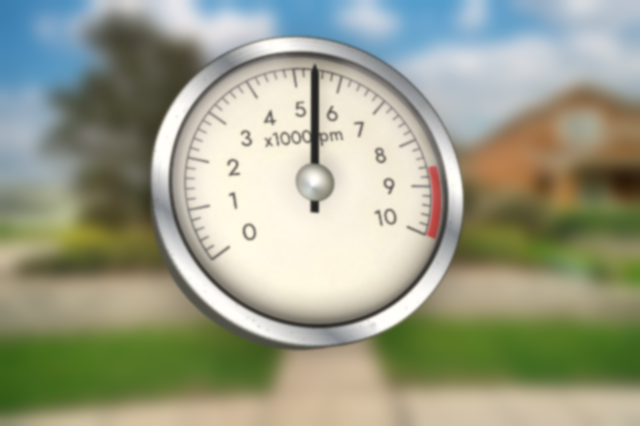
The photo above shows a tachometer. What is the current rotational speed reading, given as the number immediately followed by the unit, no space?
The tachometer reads 5400rpm
